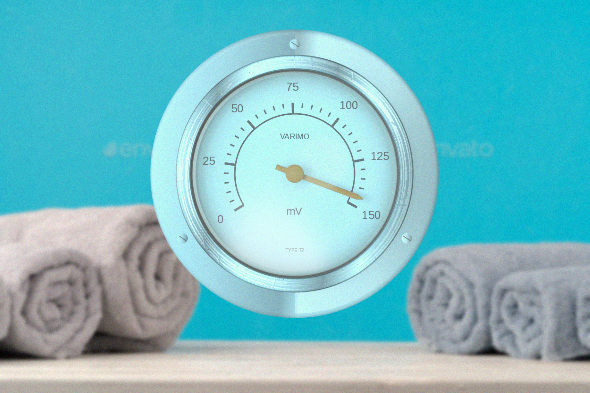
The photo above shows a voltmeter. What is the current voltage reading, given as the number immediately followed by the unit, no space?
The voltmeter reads 145mV
